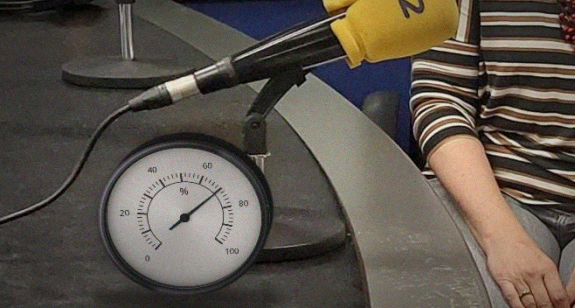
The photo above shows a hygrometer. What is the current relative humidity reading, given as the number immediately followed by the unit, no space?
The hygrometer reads 70%
